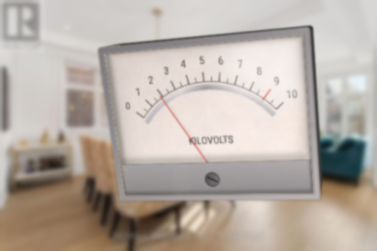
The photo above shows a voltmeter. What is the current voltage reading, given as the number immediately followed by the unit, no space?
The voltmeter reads 2kV
